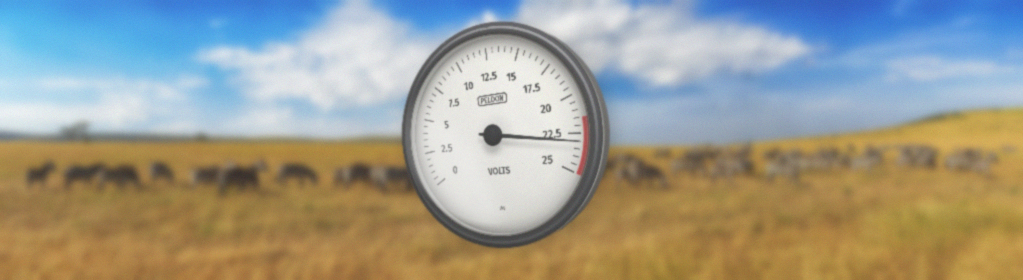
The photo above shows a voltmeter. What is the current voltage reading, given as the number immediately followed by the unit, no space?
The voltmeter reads 23V
